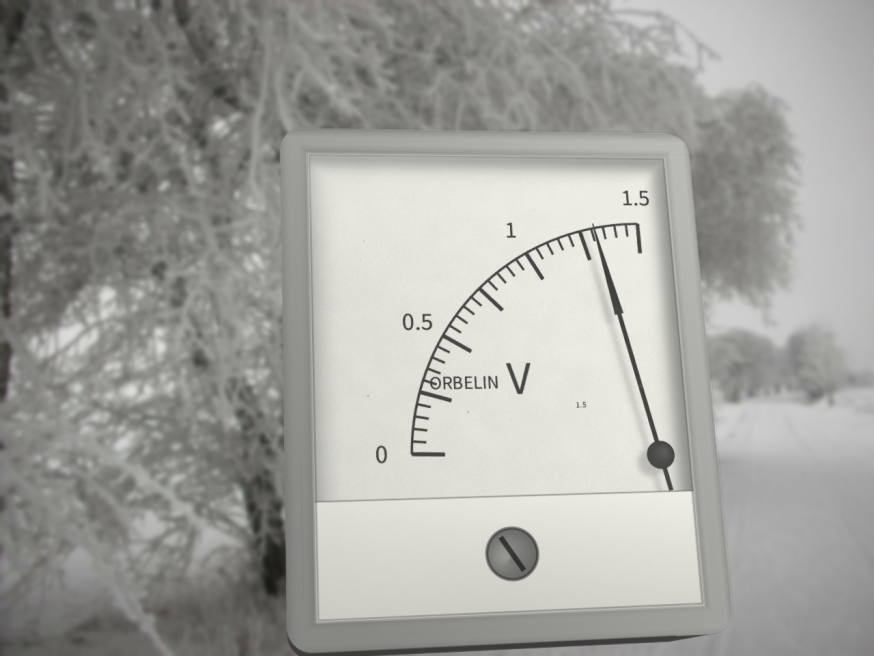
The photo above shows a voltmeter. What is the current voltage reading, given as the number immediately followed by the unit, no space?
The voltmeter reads 1.3V
